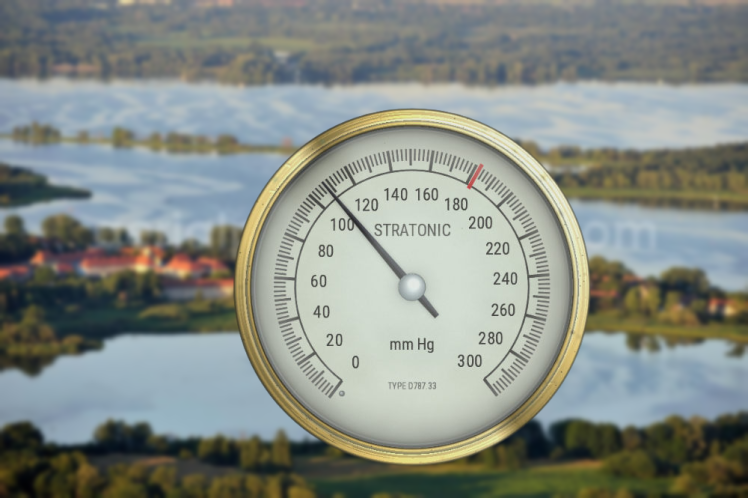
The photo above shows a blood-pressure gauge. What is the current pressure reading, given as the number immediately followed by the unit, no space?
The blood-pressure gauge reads 108mmHg
